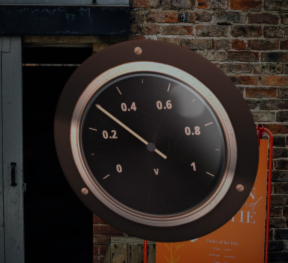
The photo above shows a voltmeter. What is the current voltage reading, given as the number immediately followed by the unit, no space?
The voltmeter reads 0.3V
